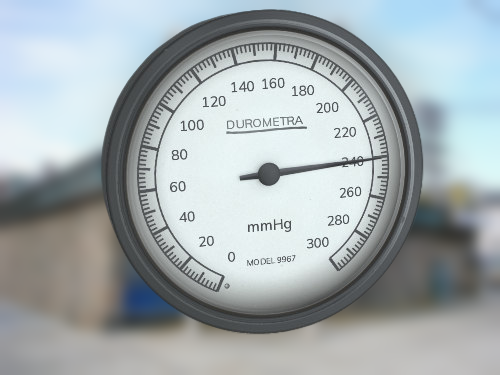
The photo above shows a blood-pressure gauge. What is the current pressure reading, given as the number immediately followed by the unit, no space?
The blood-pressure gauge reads 240mmHg
